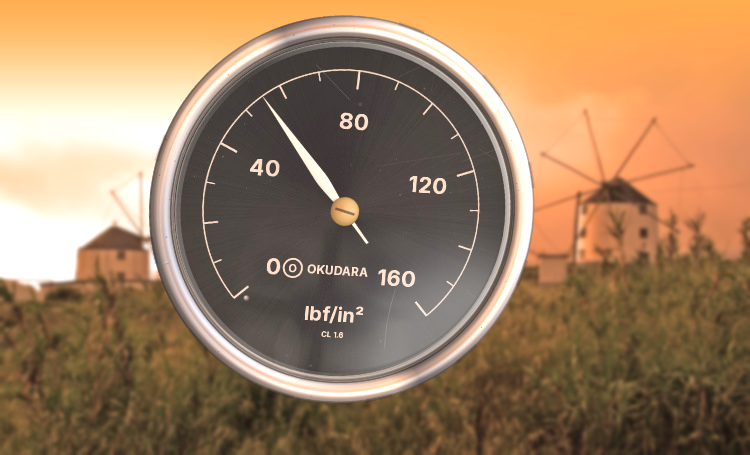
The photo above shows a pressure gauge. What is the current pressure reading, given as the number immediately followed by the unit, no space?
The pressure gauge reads 55psi
